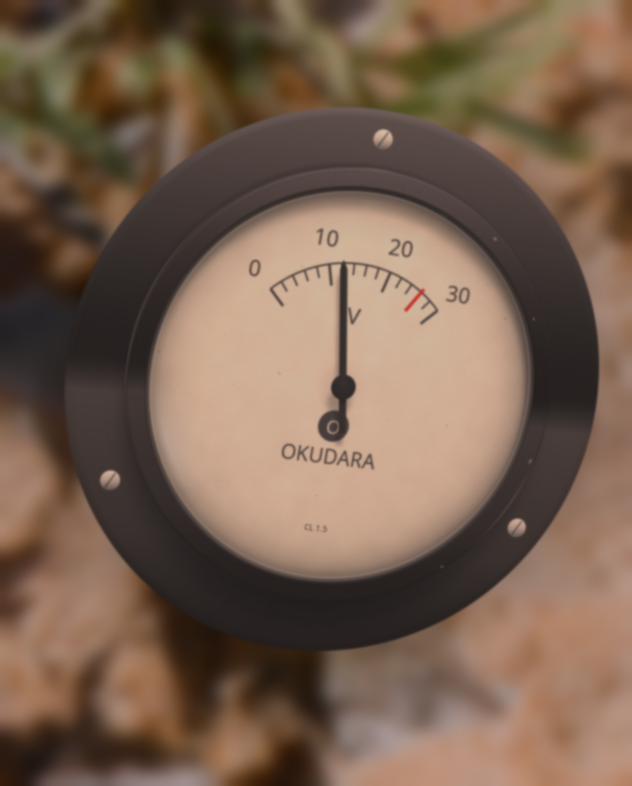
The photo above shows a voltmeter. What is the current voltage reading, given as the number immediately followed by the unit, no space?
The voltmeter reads 12V
